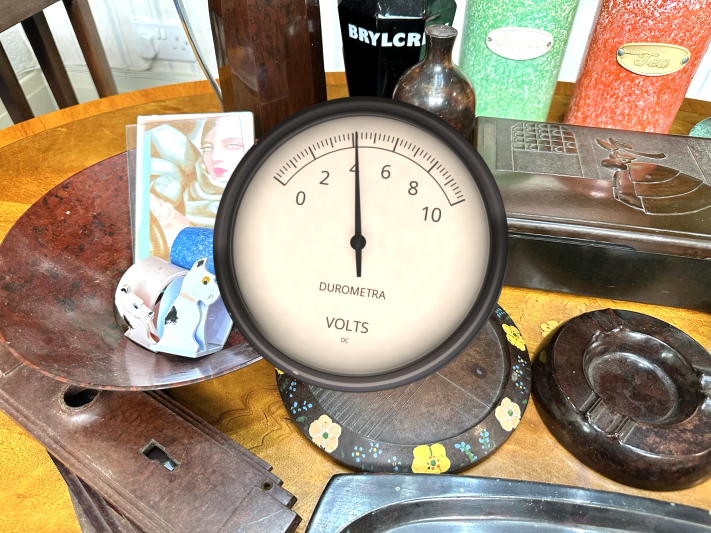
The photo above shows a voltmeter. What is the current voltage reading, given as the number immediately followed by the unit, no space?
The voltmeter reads 4.2V
